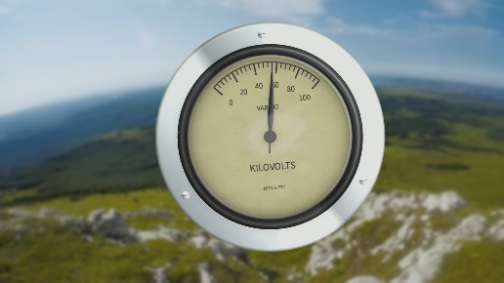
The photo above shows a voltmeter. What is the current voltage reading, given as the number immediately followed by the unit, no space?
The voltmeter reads 56kV
